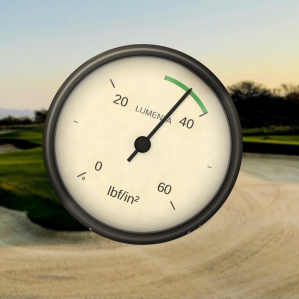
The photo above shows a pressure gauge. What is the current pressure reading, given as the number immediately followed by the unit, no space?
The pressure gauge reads 35psi
